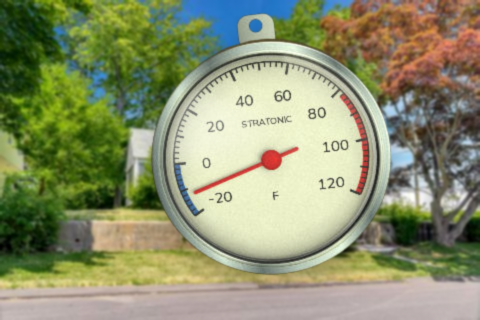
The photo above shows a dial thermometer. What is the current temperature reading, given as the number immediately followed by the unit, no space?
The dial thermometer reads -12°F
